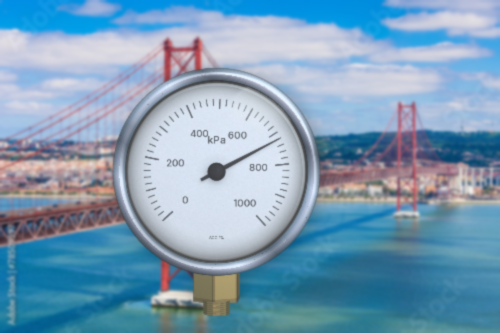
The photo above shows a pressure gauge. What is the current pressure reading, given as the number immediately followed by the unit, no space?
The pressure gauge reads 720kPa
